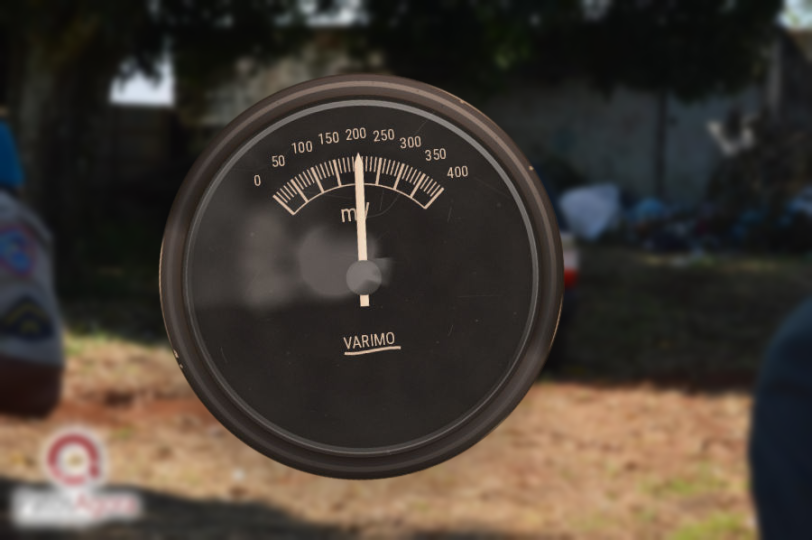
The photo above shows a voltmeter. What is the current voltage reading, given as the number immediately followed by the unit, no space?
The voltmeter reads 200mV
